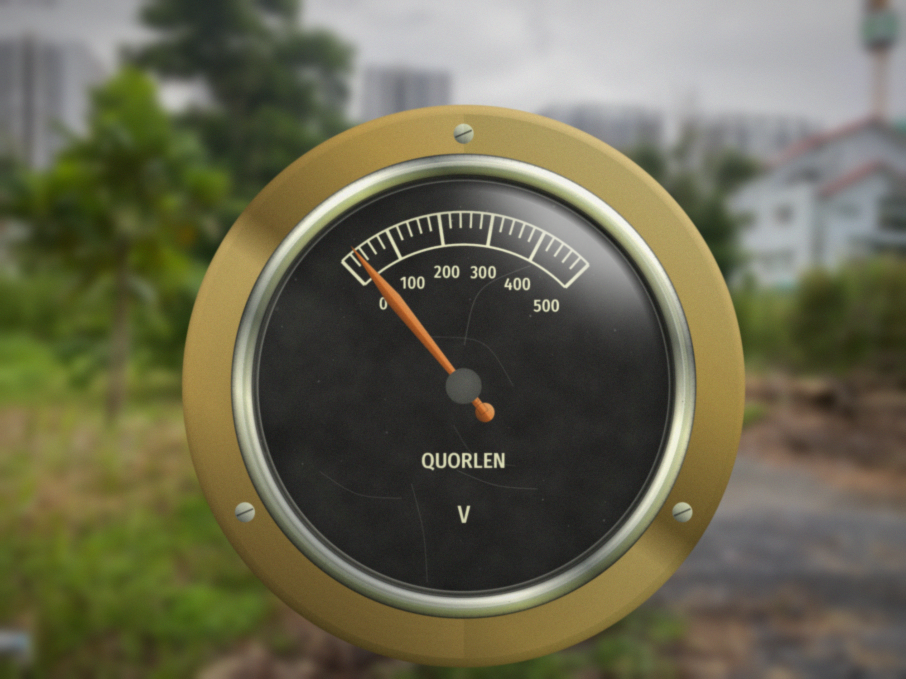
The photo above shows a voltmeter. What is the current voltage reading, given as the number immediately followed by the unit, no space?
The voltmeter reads 30V
